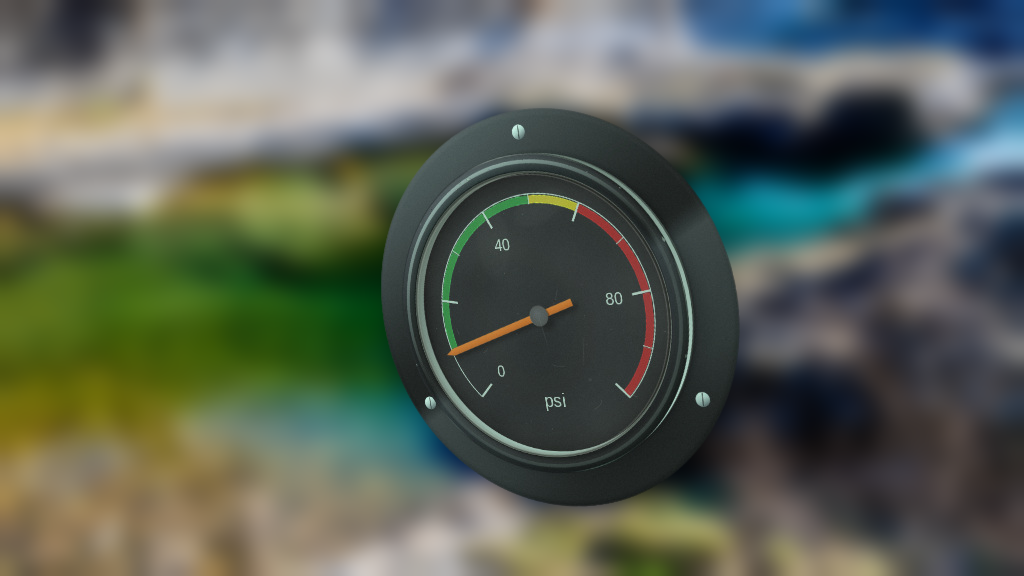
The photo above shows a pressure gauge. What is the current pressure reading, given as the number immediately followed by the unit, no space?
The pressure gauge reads 10psi
